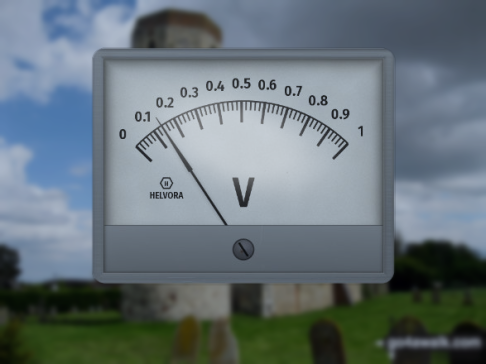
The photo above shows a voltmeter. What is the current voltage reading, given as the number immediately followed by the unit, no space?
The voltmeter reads 0.14V
